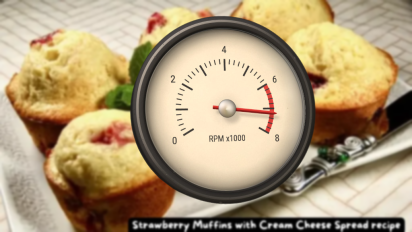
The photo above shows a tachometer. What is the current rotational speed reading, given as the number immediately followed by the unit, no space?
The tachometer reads 7200rpm
